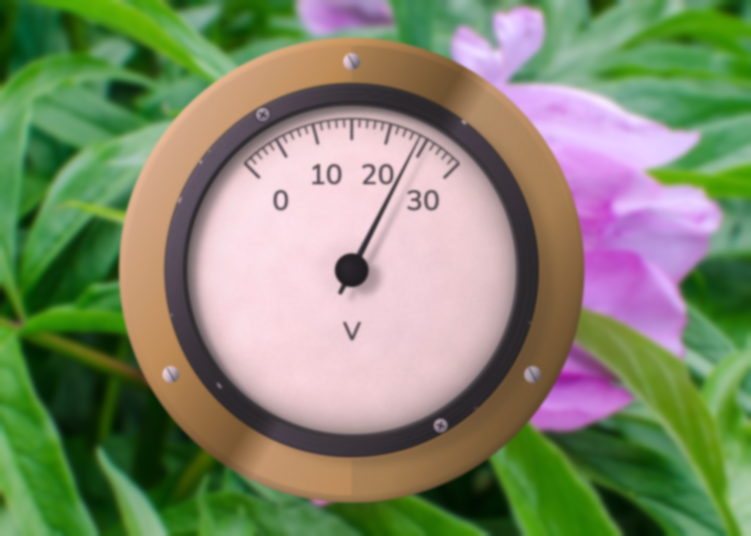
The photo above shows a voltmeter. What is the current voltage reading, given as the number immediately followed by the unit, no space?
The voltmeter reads 24V
